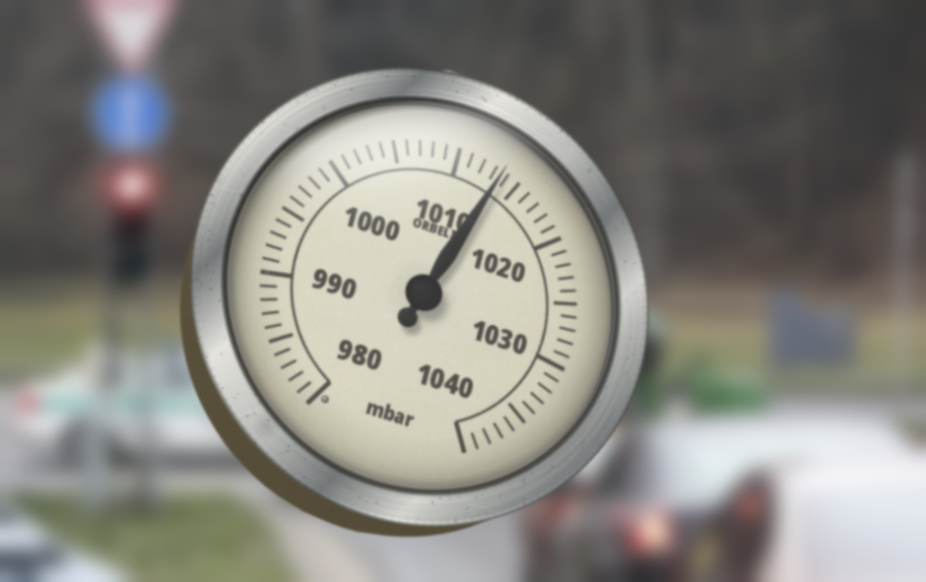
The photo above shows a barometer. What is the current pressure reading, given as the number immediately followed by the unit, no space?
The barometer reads 1013.5mbar
